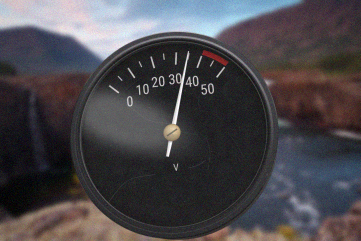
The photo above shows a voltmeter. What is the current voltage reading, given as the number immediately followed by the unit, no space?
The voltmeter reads 35V
